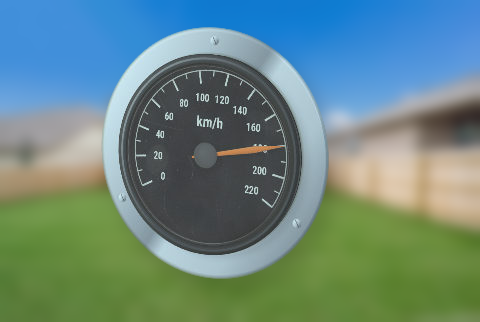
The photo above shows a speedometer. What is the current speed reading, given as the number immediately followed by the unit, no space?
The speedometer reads 180km/h
